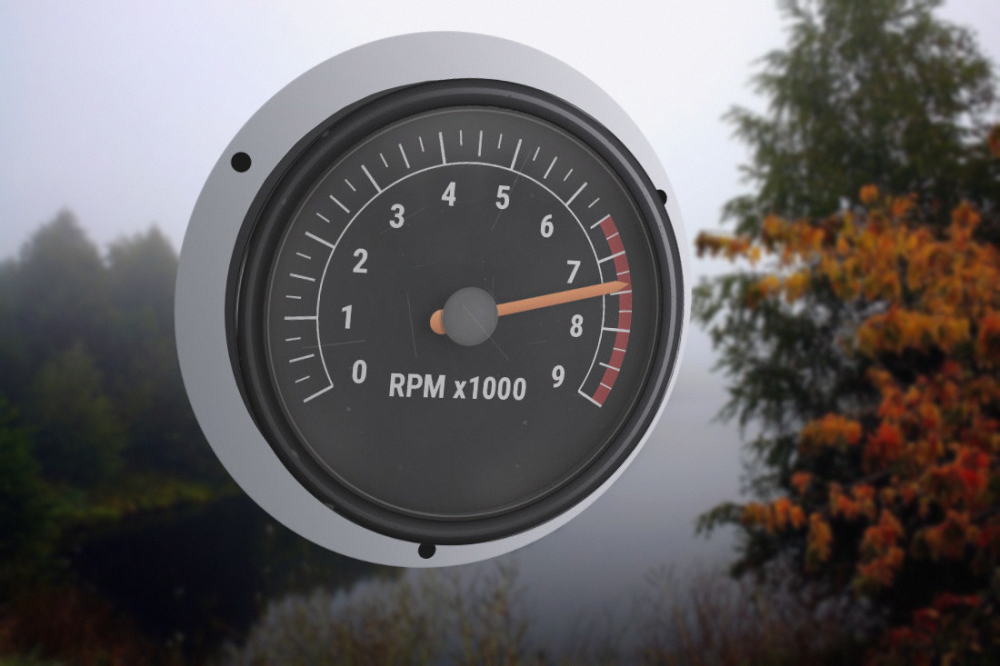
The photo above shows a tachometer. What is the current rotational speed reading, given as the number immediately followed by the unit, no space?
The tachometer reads 7375rpm
